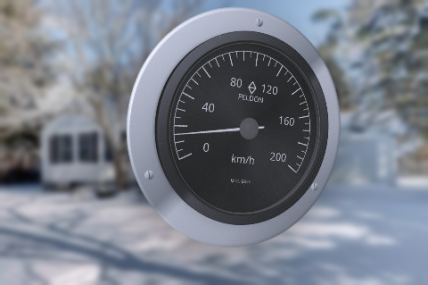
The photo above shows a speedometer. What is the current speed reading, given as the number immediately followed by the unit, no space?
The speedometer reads 15km/h
